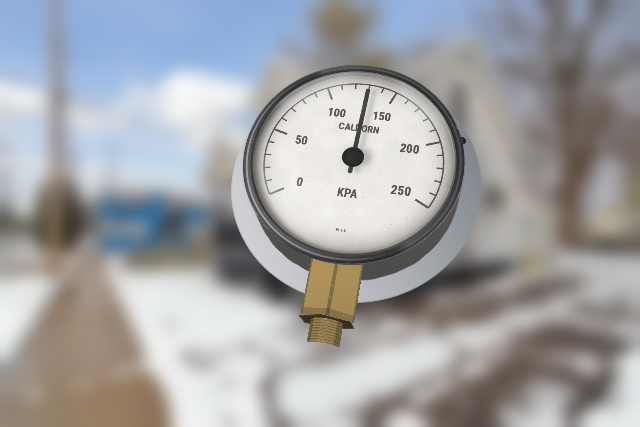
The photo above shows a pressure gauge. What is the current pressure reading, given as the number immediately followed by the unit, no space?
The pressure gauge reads 130kPa
